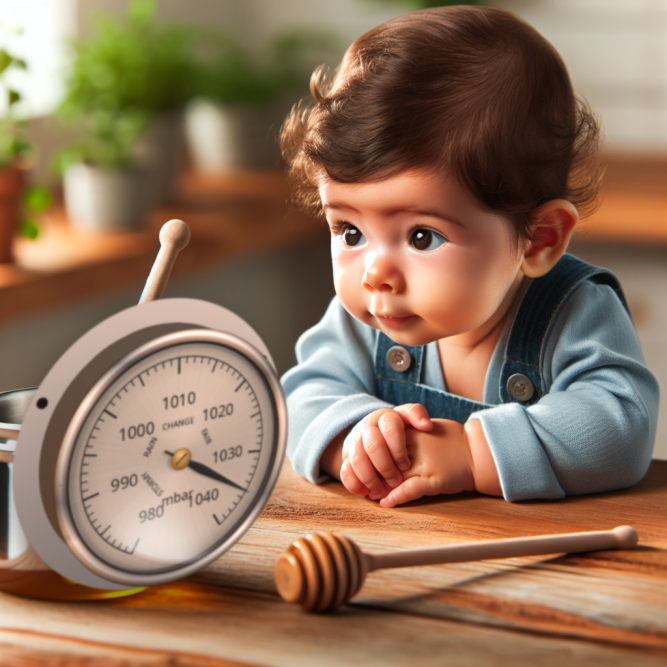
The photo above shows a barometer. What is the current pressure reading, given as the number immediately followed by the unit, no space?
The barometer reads 1035mbar
